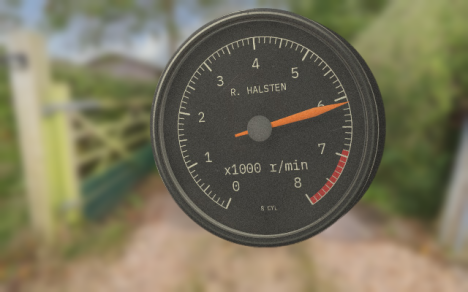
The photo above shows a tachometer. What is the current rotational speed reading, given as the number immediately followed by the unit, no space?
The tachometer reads 6100rpm
